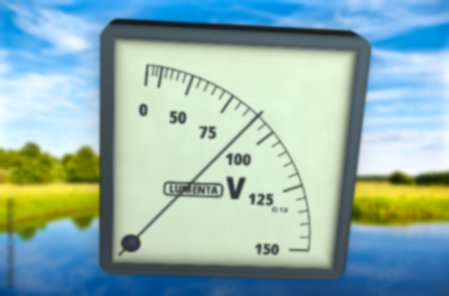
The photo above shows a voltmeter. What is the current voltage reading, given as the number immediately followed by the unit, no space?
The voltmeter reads 90V
